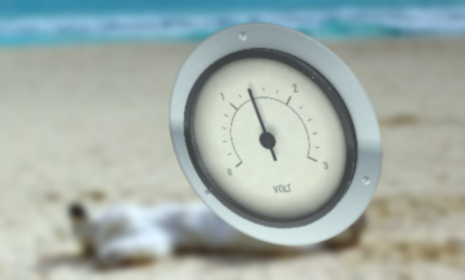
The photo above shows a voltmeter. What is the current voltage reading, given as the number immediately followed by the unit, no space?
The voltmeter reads 1.4V
